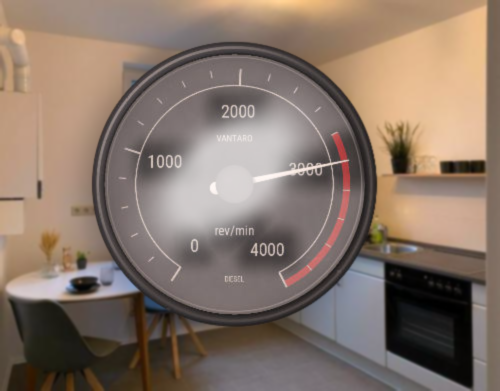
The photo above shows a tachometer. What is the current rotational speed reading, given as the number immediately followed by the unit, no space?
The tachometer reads 3000rpm
